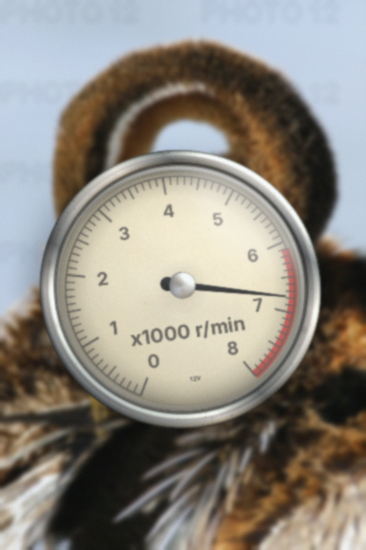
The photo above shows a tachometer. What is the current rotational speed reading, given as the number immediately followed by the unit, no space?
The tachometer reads 6800rpm
